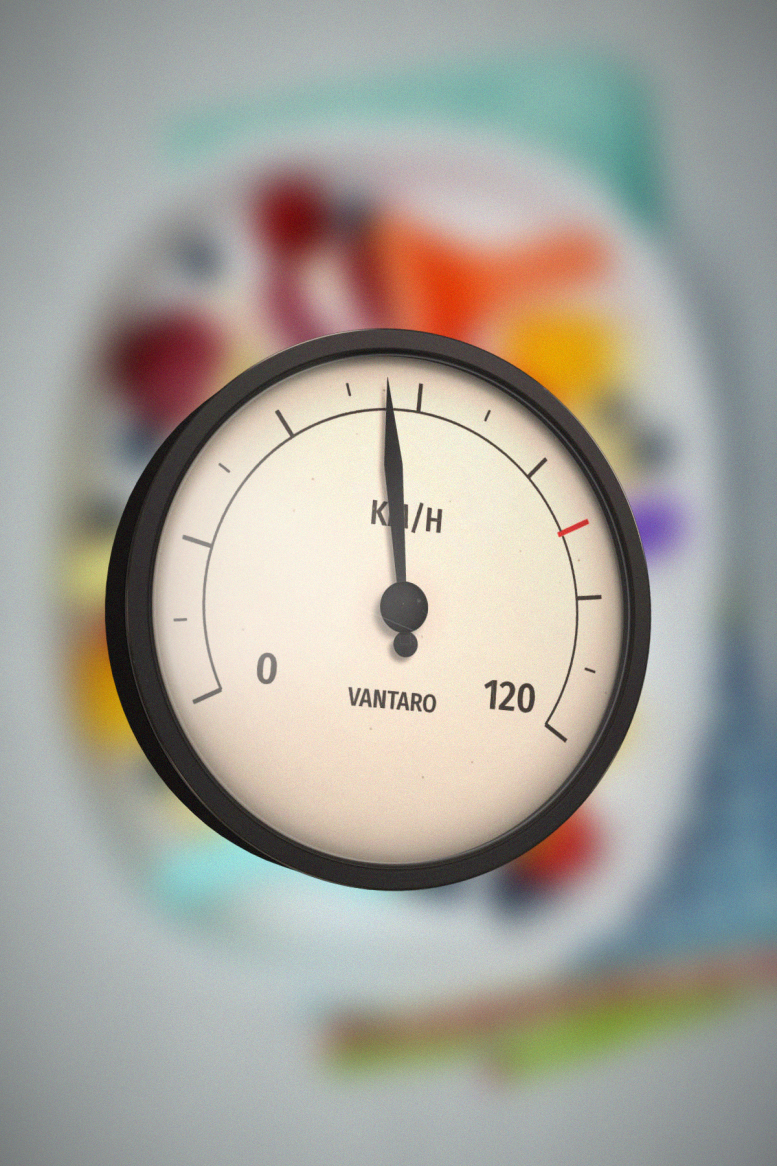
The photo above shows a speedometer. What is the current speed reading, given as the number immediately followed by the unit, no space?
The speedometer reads 55km/h
